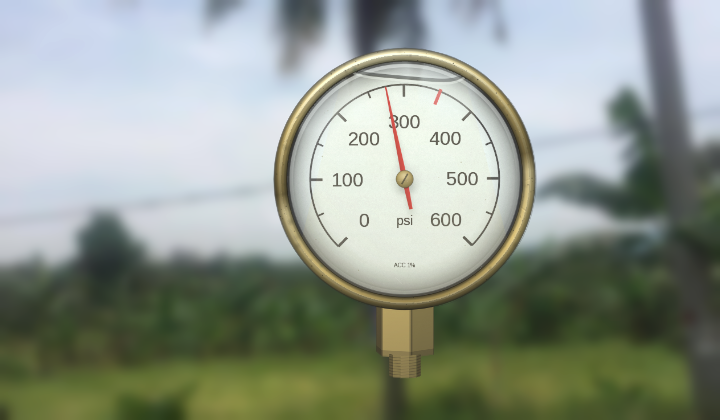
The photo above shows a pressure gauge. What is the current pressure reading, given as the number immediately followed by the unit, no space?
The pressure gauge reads 275psi
